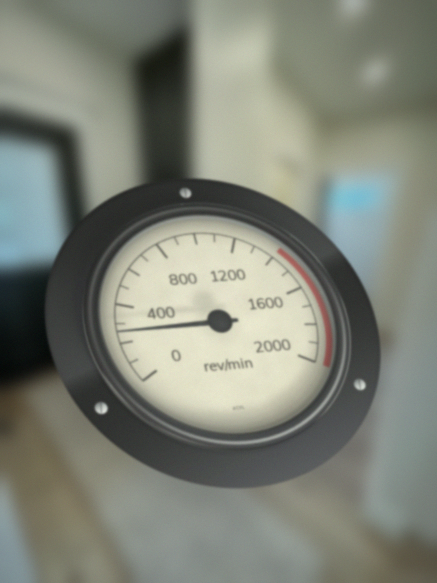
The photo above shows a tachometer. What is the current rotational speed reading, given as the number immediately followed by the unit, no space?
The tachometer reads 250rpm
